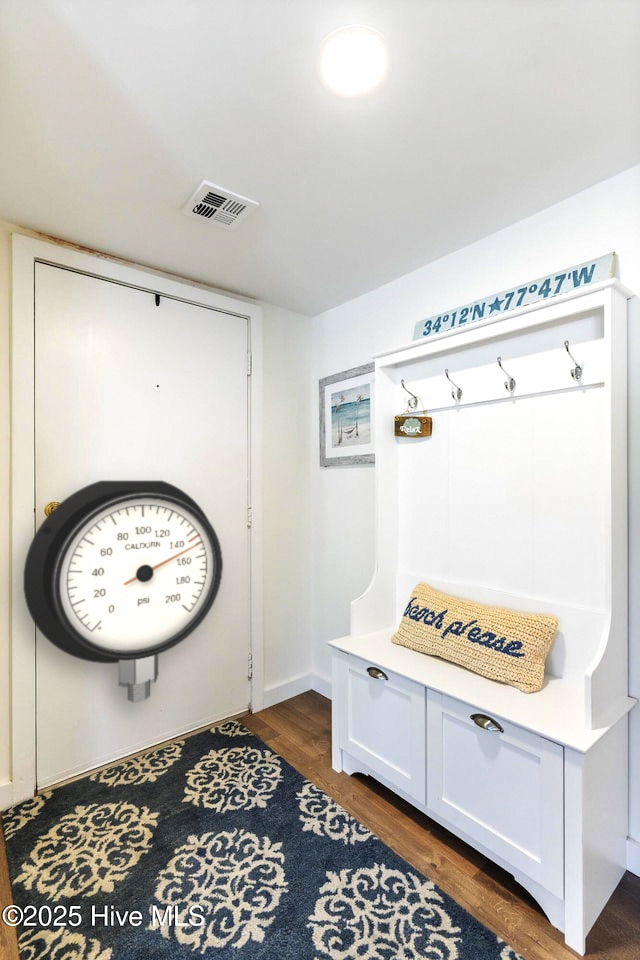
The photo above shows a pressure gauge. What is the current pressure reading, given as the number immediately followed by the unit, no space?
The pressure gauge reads 150psi
